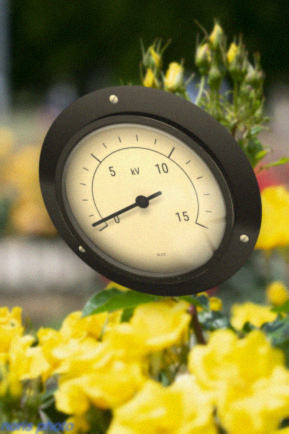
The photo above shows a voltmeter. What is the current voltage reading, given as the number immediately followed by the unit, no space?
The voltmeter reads 0.5kV
